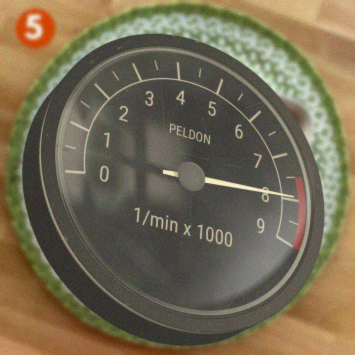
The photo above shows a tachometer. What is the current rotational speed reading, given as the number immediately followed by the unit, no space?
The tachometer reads 8000rpm
